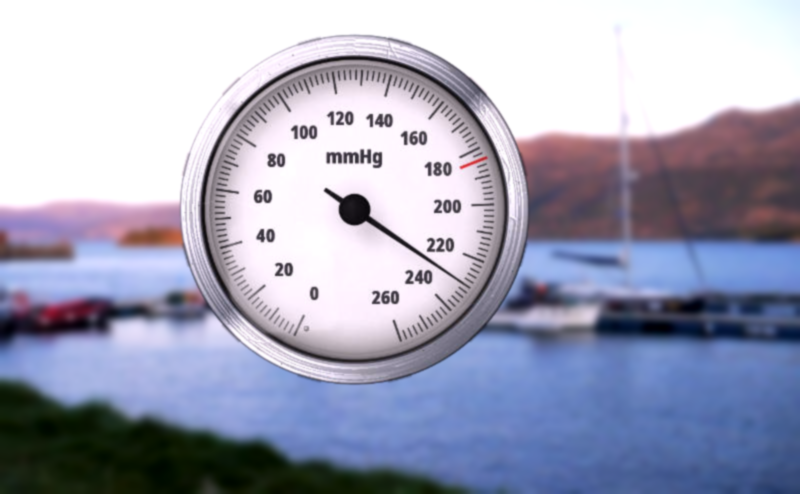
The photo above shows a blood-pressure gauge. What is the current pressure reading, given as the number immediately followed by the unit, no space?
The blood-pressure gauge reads 230mmHg
